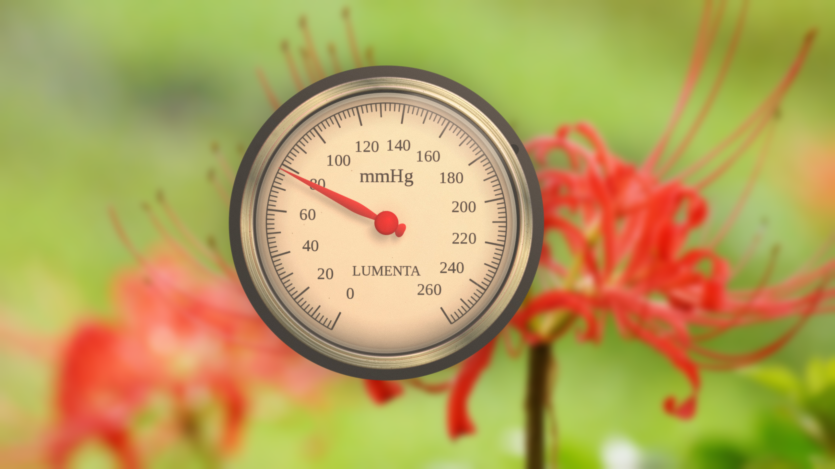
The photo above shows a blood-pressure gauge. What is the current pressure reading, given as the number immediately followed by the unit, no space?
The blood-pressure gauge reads 78mmHg
